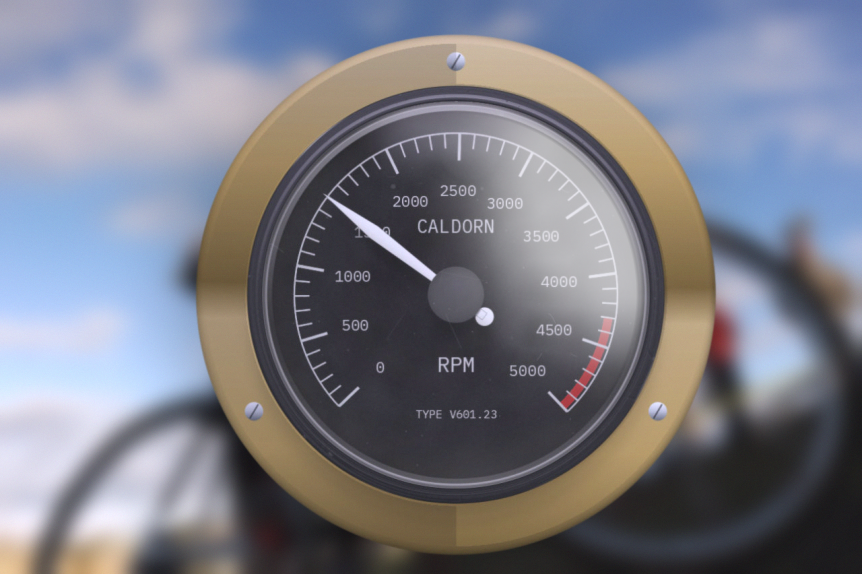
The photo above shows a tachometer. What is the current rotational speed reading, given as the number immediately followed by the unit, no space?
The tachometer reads 1500rpm
